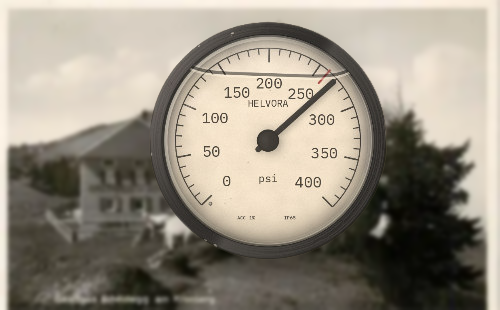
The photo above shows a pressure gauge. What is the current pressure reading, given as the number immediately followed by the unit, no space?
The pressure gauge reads 270psi
